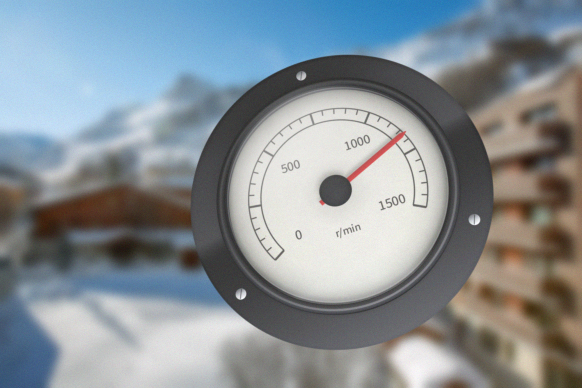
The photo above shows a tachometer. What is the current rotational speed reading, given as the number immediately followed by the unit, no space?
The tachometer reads 1175rpm
